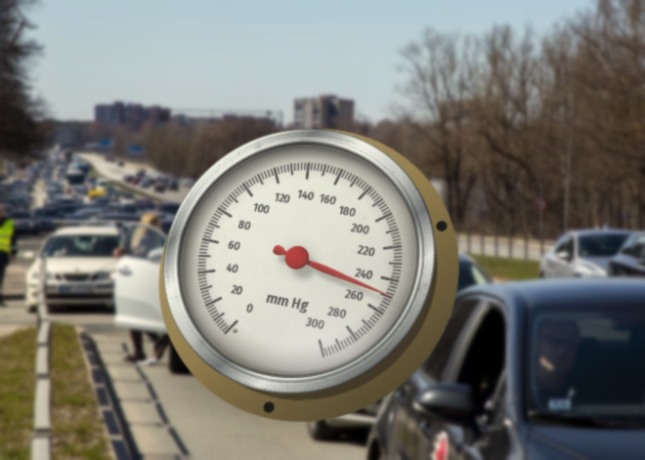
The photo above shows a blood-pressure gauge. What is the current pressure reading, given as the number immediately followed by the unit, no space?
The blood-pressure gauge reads 250mmHg
